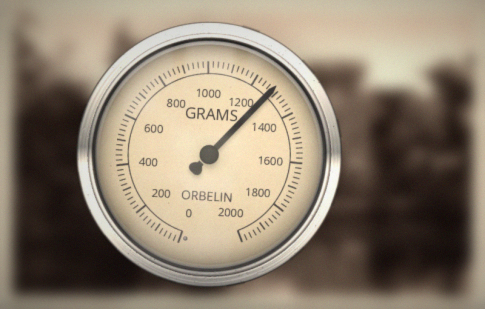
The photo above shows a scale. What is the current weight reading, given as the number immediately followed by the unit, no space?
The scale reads 1280g
